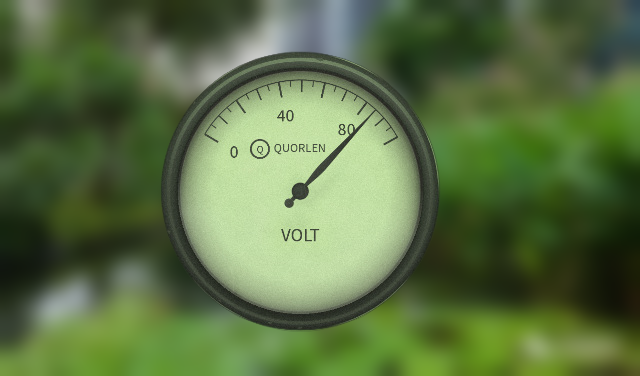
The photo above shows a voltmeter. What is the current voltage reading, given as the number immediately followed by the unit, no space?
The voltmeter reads 85V
